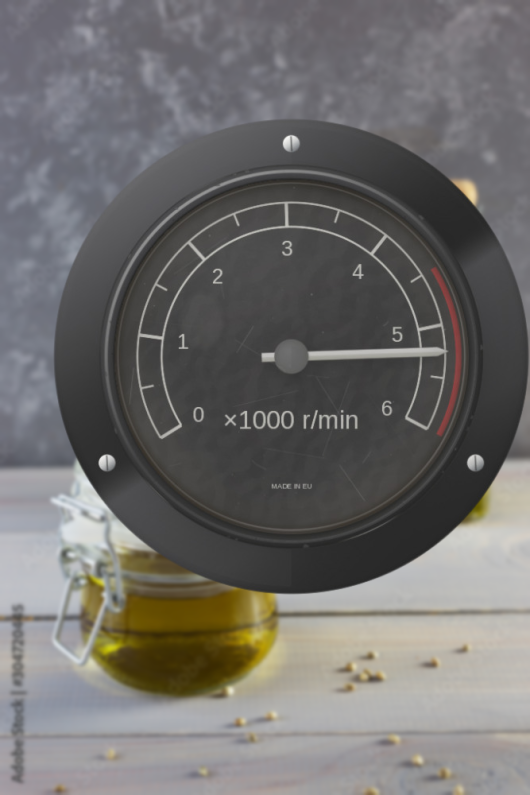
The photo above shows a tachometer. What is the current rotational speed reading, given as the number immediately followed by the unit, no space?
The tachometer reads 5250rpm
